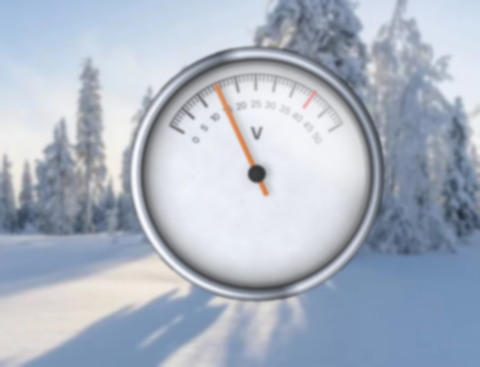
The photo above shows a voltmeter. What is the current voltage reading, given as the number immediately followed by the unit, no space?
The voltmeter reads 15V
